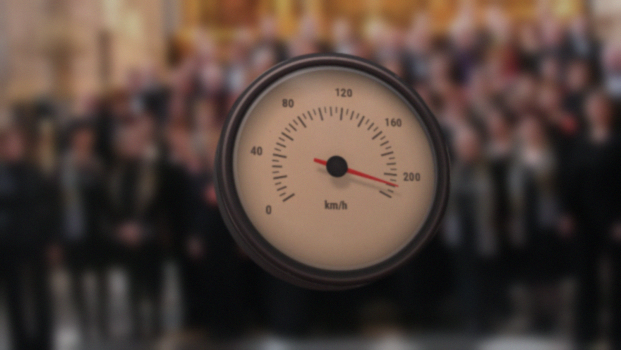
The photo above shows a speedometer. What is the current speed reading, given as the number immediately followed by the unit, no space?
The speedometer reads 210km/h
